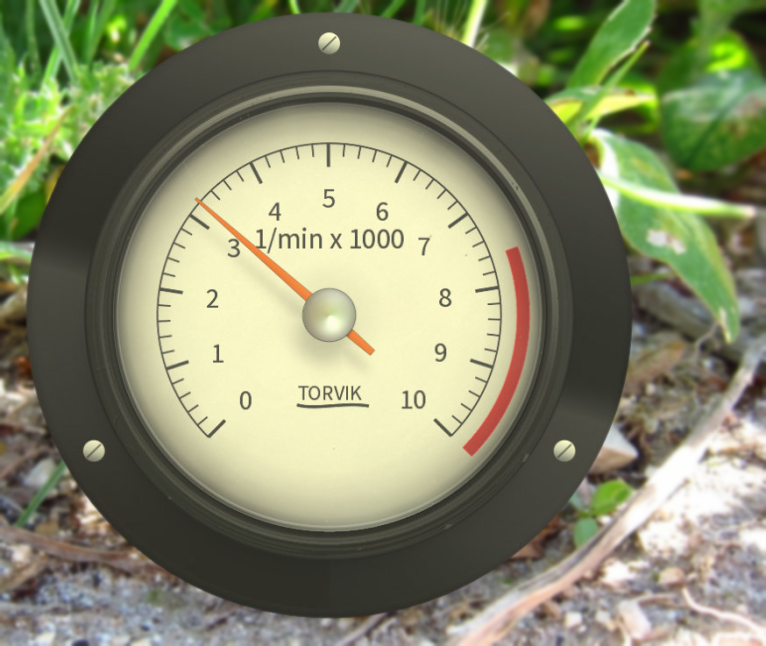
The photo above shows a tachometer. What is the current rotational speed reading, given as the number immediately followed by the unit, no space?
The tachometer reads 3200rpm
